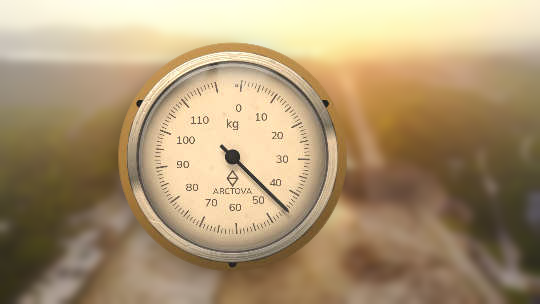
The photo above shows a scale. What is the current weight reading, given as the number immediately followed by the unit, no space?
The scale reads 45kg
